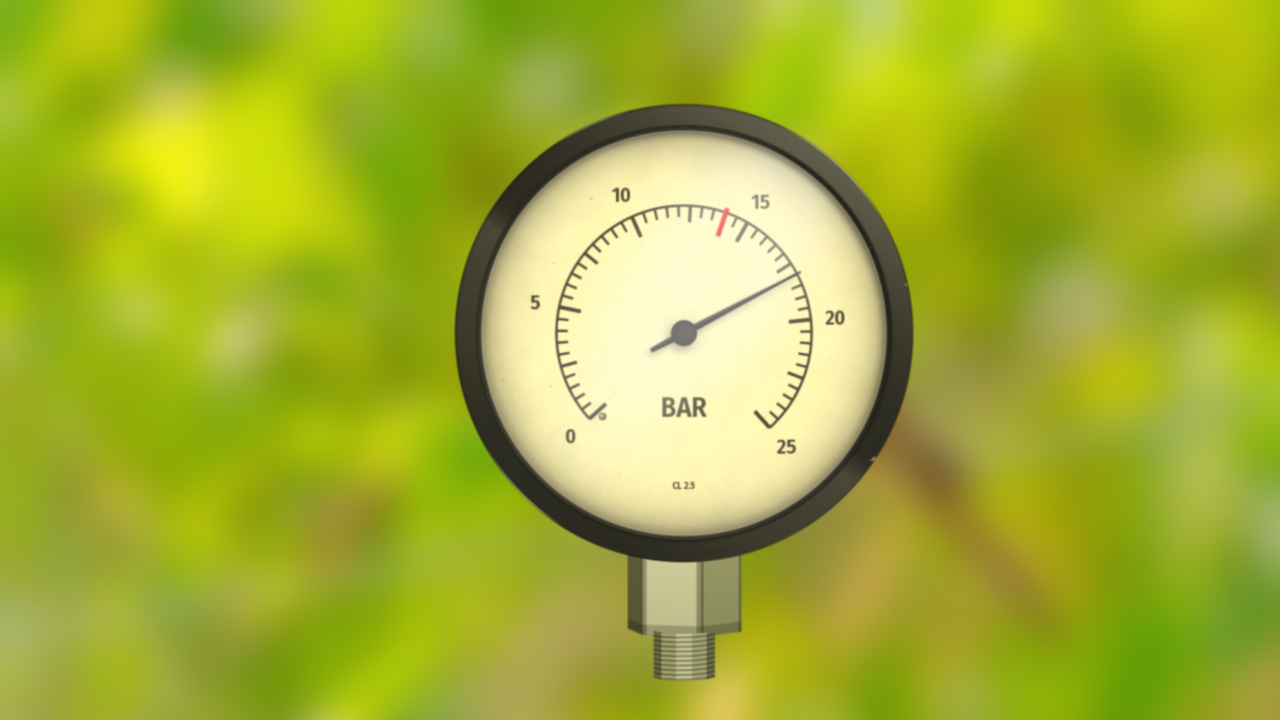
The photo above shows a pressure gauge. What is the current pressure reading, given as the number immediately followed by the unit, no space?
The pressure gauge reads 18bar
